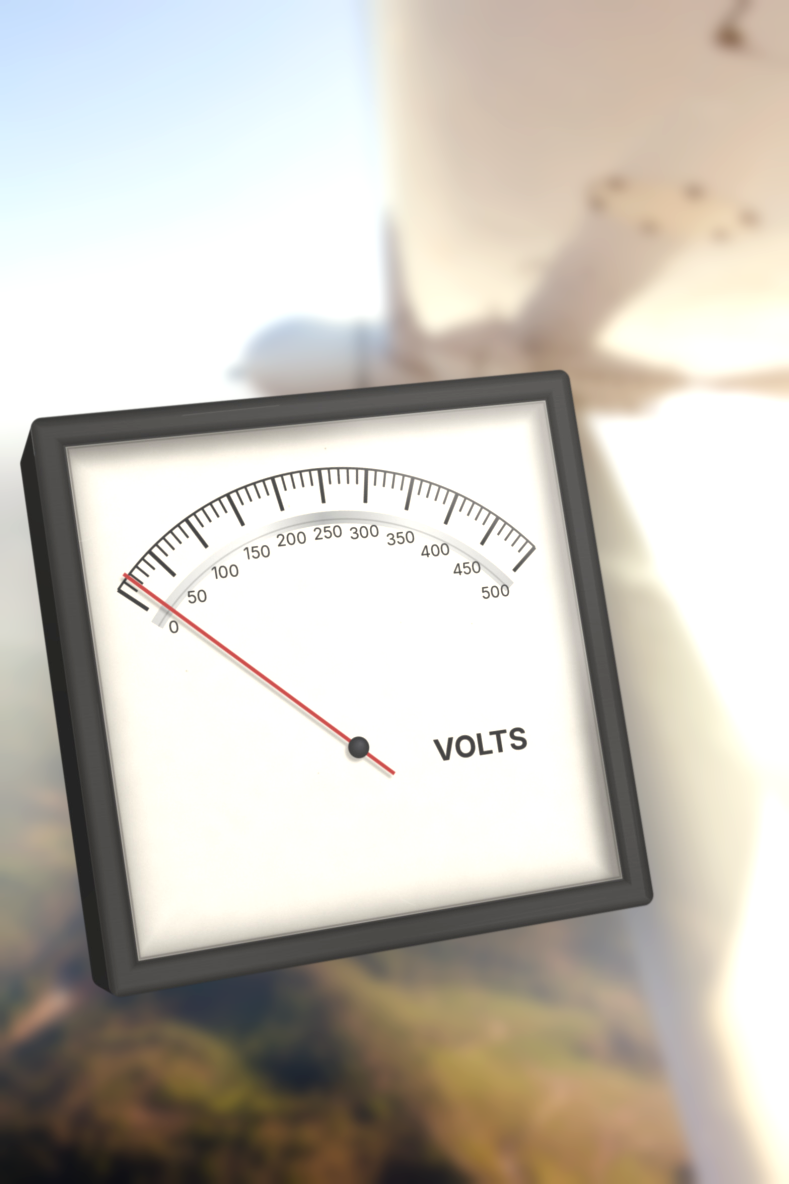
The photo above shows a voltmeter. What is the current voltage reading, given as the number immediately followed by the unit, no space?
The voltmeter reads 15V
